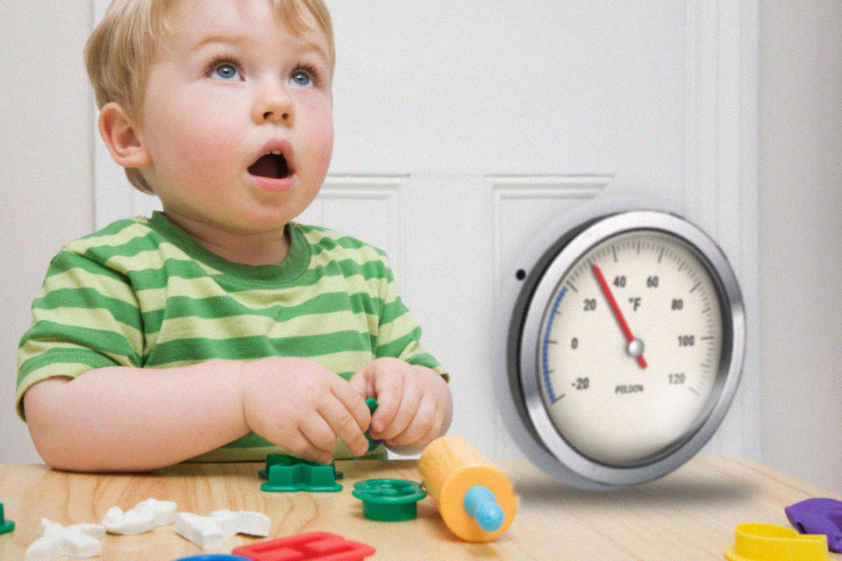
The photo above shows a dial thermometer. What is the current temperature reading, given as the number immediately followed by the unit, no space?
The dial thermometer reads 30°F
